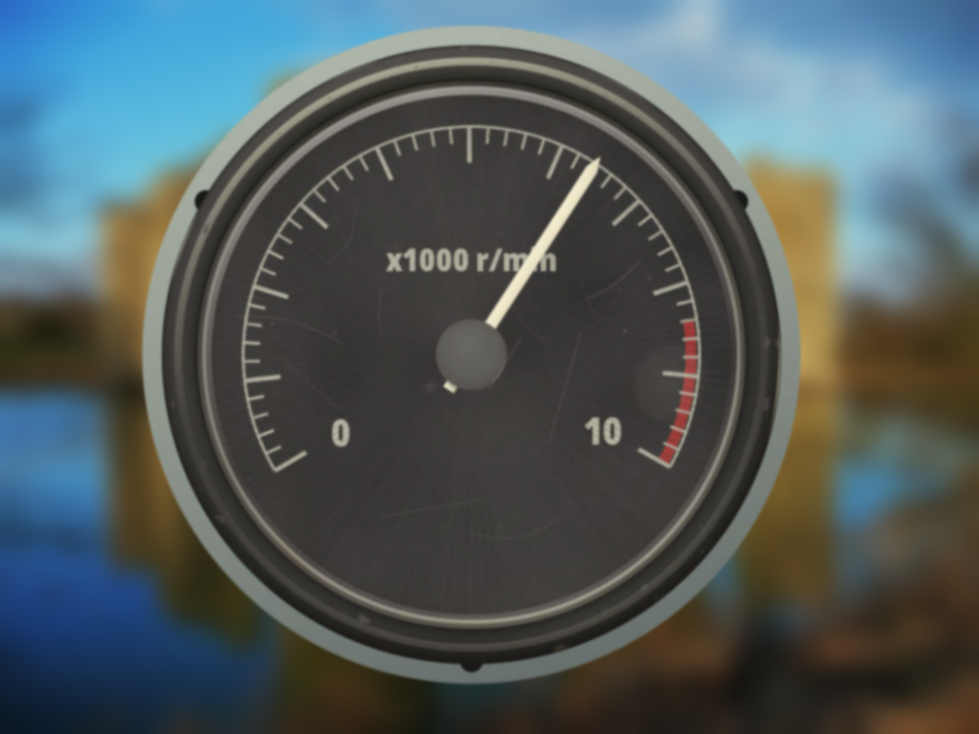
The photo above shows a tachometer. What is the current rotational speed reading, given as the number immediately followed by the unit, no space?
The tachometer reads 6400rpm
